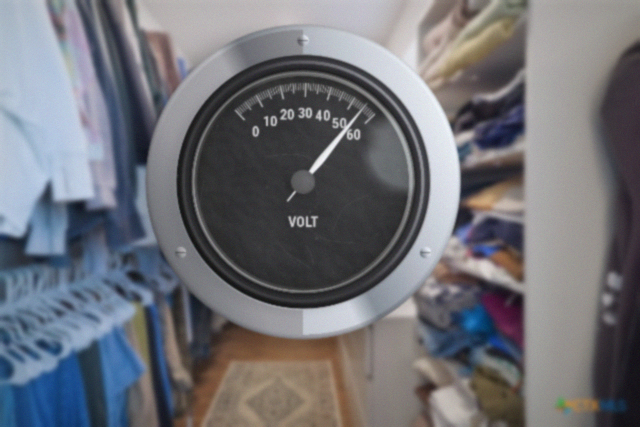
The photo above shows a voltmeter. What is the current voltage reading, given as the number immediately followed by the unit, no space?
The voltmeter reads 55V
